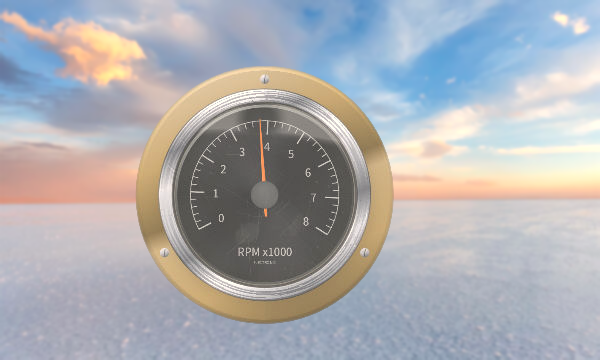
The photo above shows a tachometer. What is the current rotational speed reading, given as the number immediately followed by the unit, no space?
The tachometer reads 3800rpm
